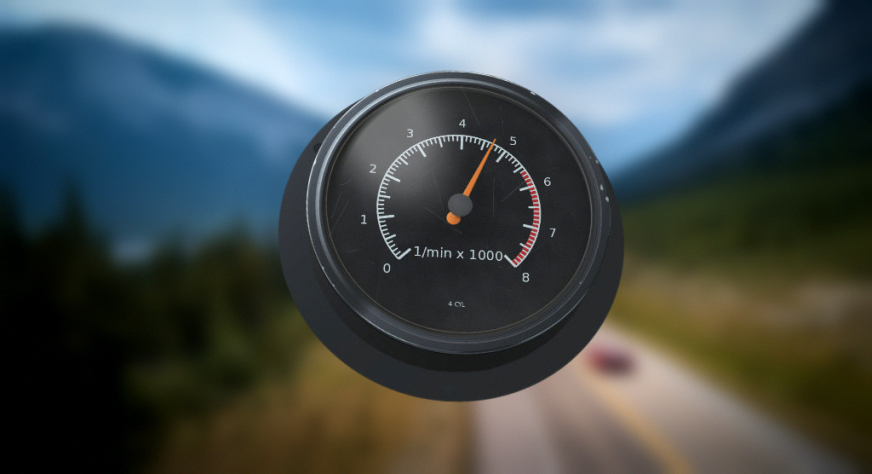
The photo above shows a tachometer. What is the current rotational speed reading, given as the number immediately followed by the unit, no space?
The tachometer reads 4700rpm
